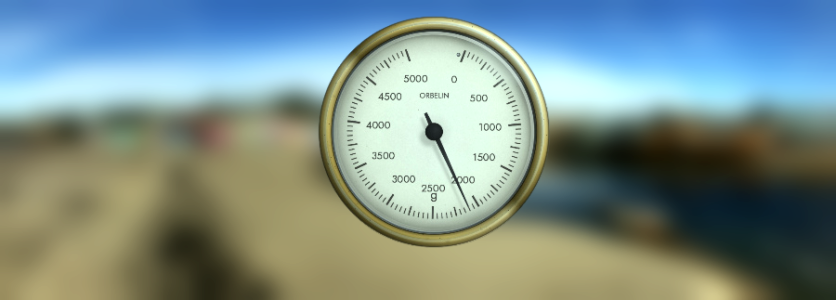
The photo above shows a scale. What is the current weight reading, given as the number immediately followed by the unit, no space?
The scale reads 2100g
